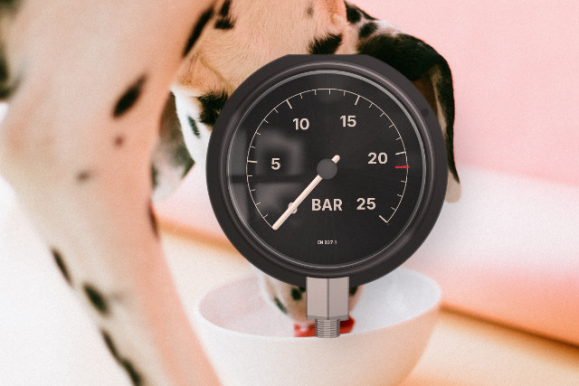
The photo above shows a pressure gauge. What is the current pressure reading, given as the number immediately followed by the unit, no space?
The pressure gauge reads 0bar
